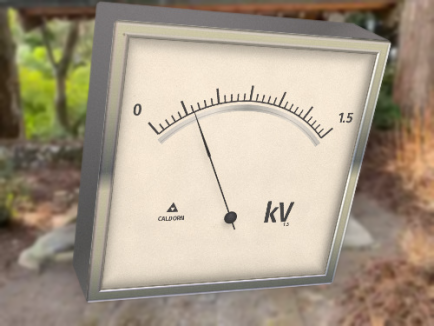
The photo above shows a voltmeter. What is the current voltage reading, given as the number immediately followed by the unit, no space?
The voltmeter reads 0.3kV
